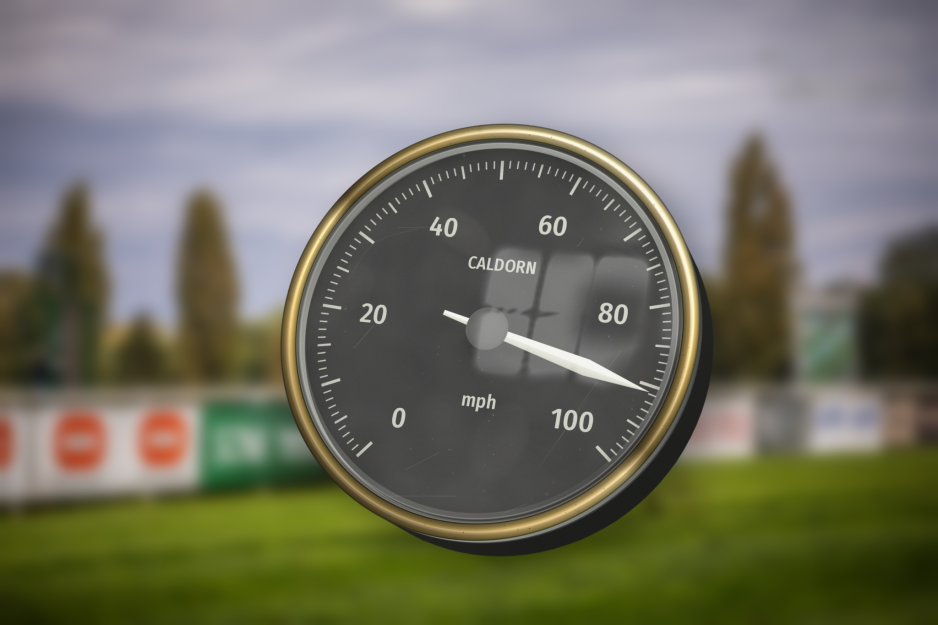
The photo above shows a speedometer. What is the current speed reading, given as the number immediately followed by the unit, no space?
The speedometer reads 91mph
